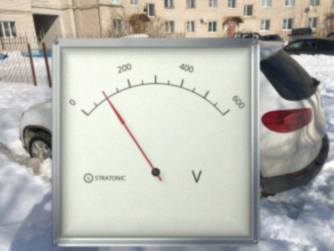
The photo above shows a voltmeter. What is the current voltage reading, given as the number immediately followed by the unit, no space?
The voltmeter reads 100V
